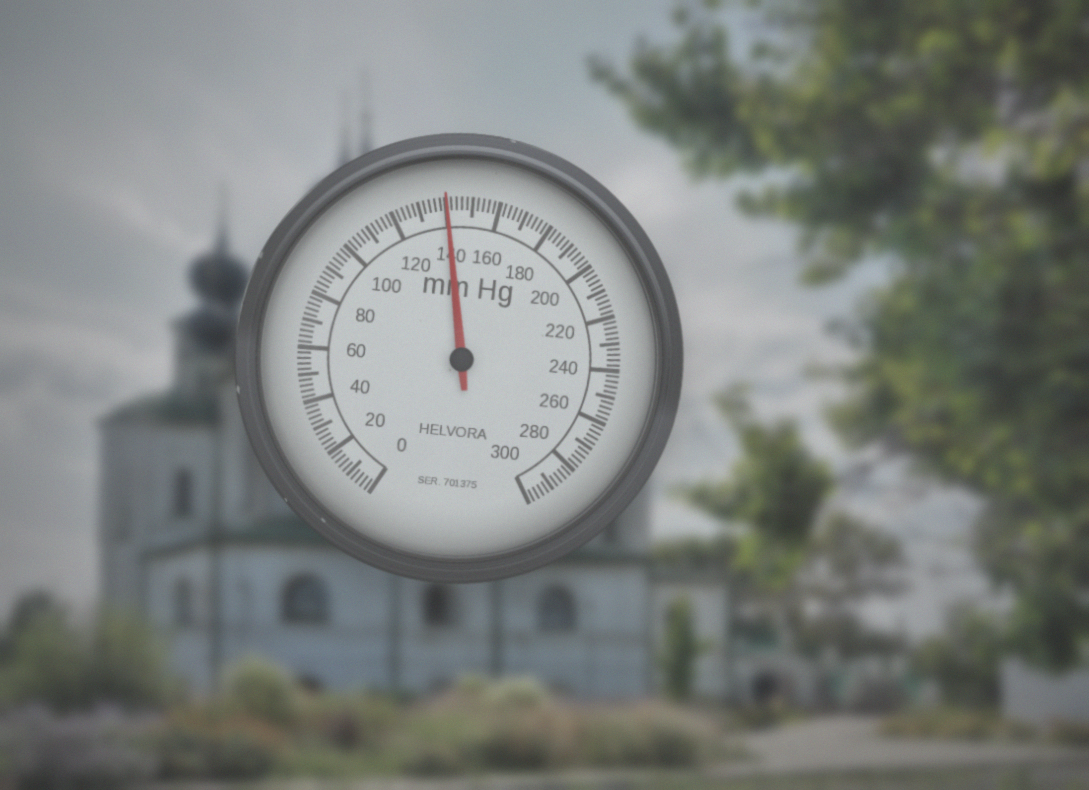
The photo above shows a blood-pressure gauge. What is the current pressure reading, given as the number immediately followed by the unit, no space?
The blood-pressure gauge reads 140mmHg
